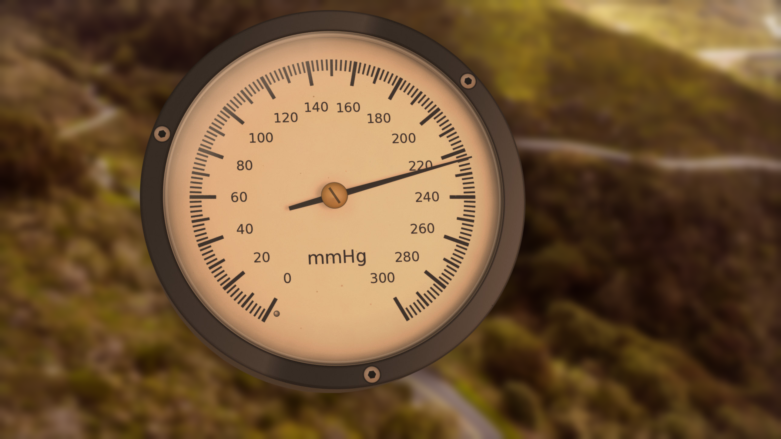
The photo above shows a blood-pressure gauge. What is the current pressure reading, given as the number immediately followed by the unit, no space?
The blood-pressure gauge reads 224mmHg
